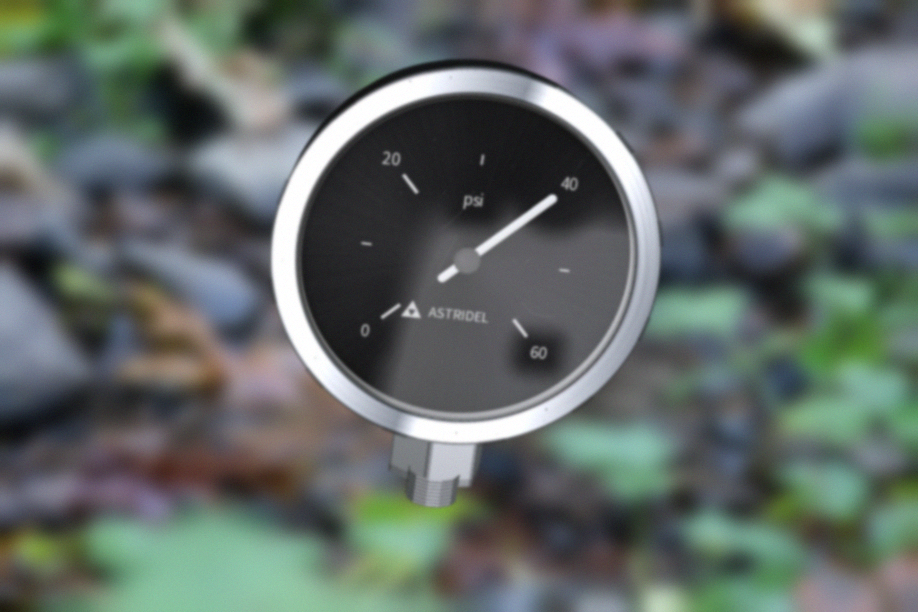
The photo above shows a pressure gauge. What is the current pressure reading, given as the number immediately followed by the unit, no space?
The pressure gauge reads 40psi
